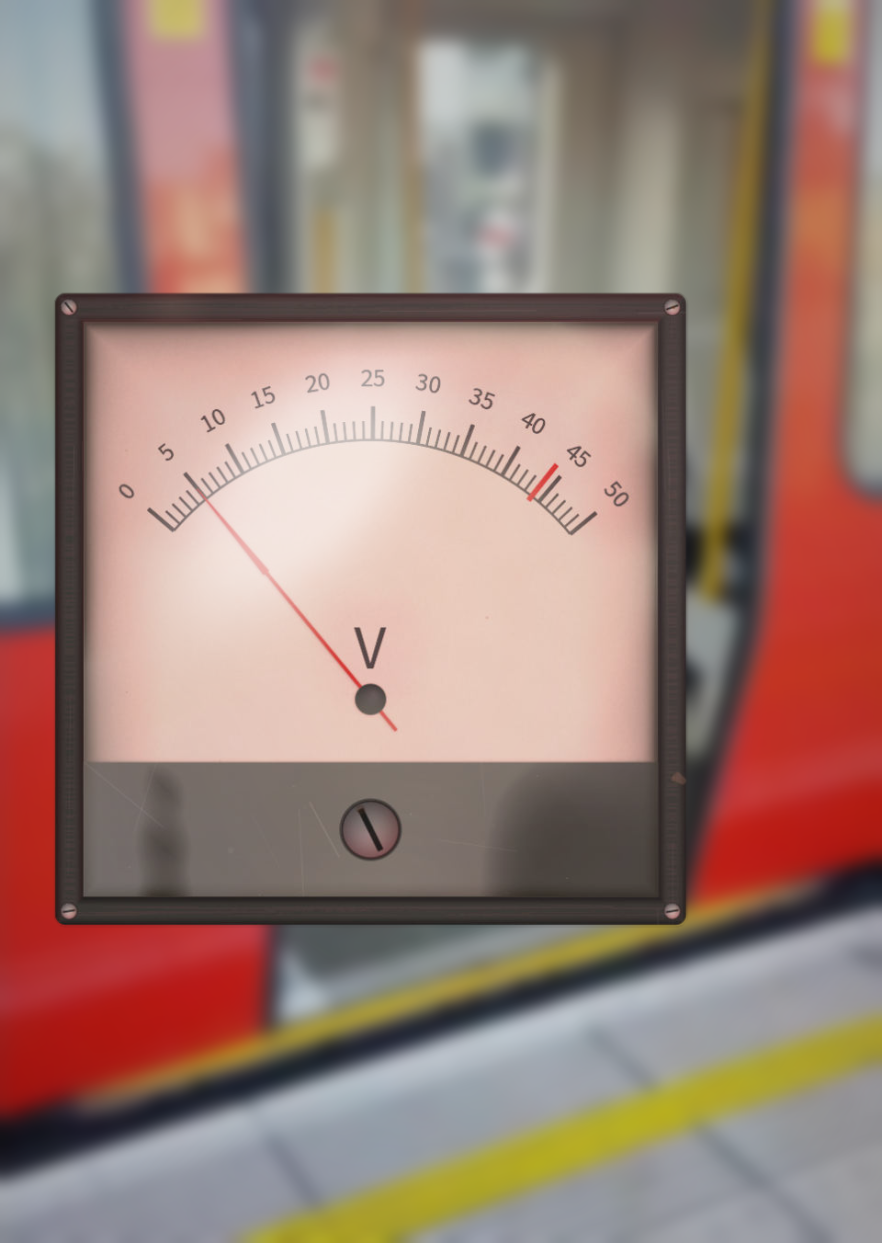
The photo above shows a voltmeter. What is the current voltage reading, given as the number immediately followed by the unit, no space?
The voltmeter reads 5V
